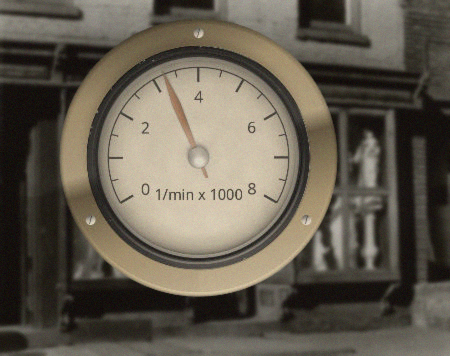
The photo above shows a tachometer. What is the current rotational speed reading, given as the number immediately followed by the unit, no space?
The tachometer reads 3250rpm
